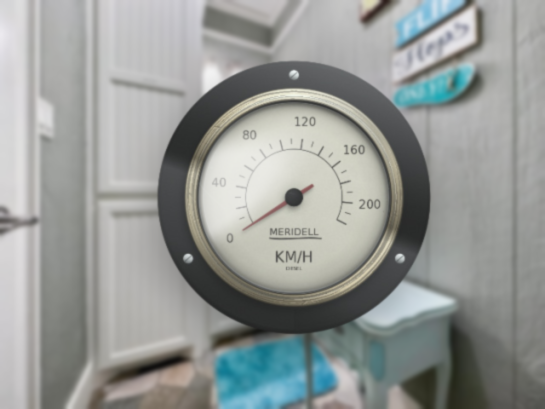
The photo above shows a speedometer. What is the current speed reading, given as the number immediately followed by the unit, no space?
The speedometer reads 0km/h
